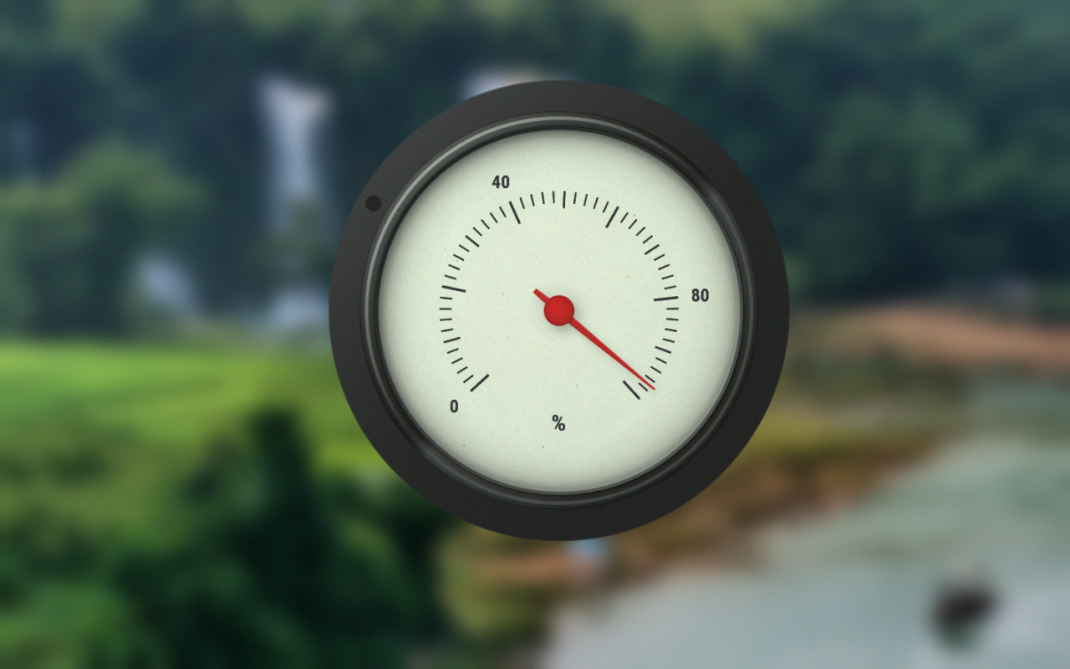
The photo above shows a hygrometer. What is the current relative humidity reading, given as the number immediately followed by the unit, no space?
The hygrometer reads 97%
